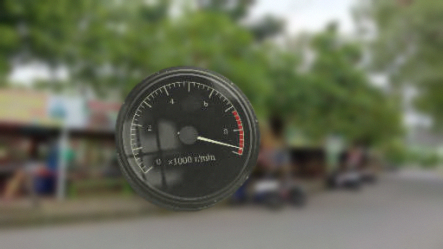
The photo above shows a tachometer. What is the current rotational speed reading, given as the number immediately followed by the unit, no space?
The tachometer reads 8800rpm
